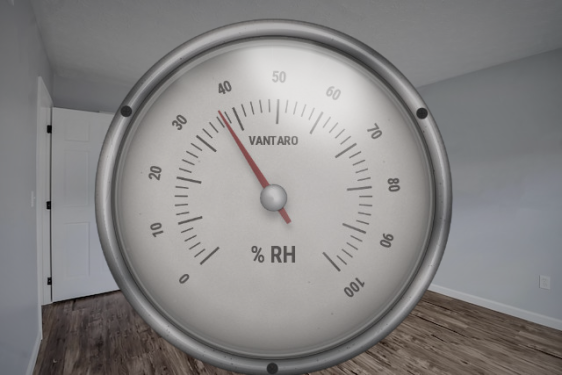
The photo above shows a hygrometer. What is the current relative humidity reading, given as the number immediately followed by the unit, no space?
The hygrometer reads 37%
